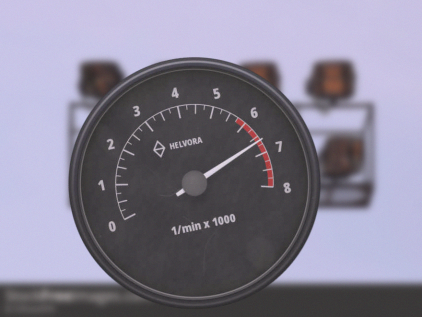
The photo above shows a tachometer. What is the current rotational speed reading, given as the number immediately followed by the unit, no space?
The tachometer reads 6625rpm
